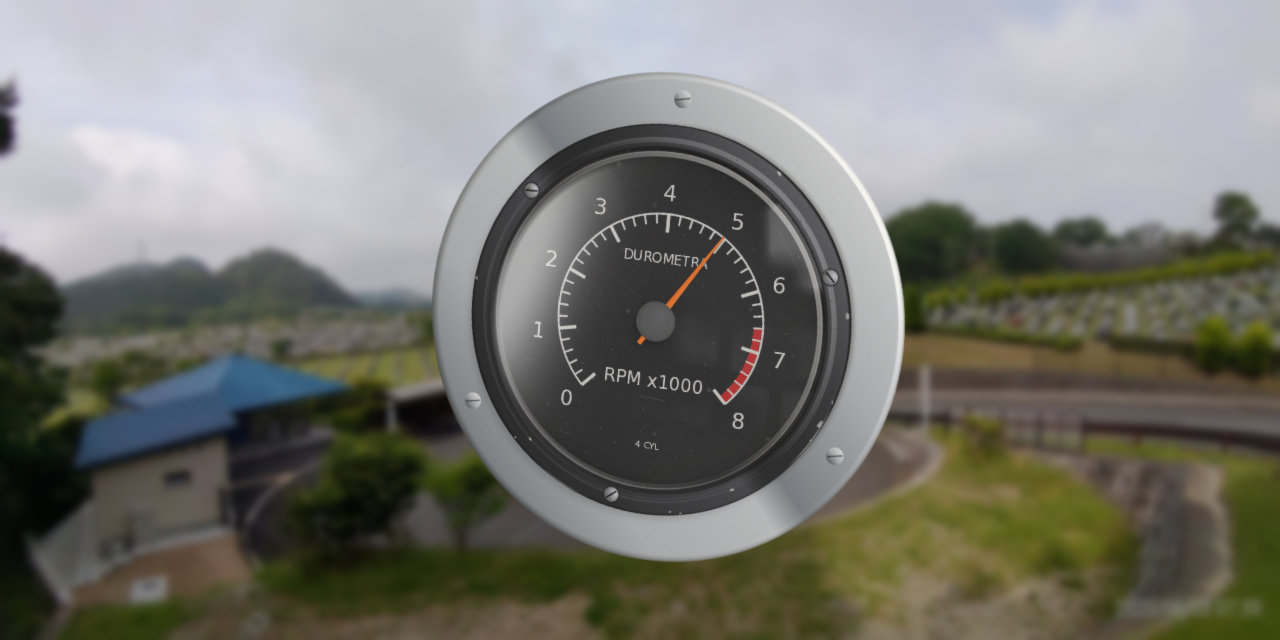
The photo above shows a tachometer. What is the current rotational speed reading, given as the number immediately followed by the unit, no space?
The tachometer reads 5000rpm
